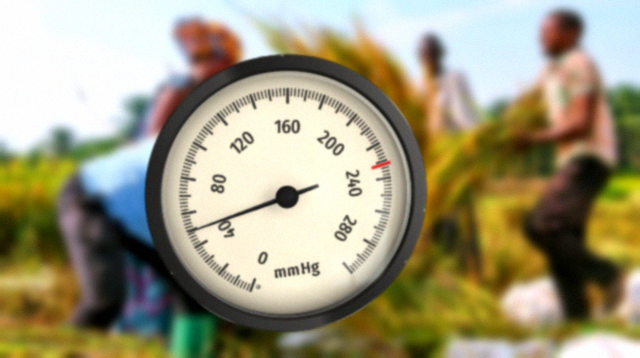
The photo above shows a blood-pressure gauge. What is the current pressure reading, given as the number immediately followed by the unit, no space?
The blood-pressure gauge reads 50mmHg
